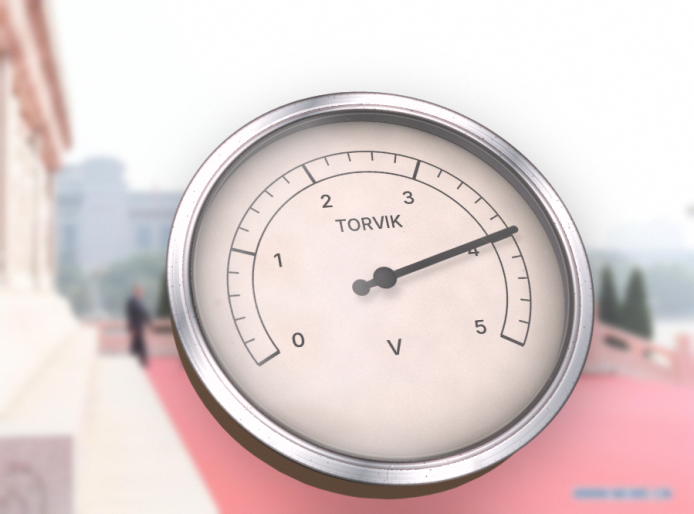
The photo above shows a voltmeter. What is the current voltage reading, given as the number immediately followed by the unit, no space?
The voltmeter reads 4V
